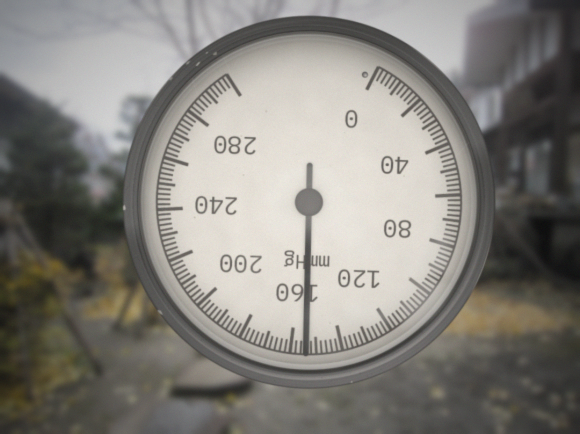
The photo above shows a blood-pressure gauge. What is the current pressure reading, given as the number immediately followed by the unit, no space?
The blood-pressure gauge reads 154mmHg
